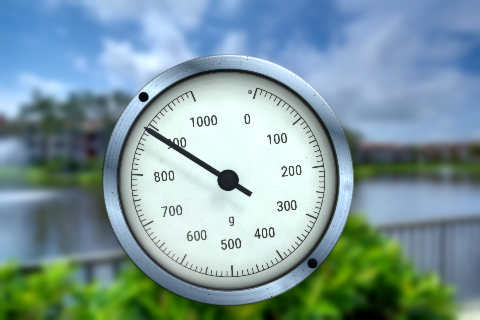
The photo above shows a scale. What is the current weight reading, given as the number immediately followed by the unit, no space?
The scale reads 890g
